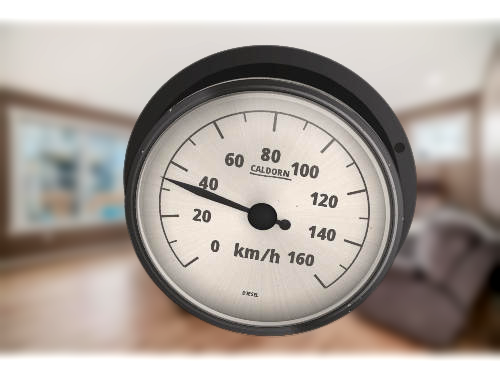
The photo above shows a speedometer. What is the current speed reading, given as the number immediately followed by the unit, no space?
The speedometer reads 35km/h
